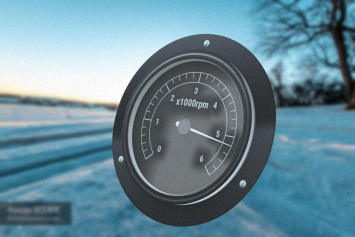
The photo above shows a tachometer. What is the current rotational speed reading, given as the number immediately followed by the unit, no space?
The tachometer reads 5200rpm
